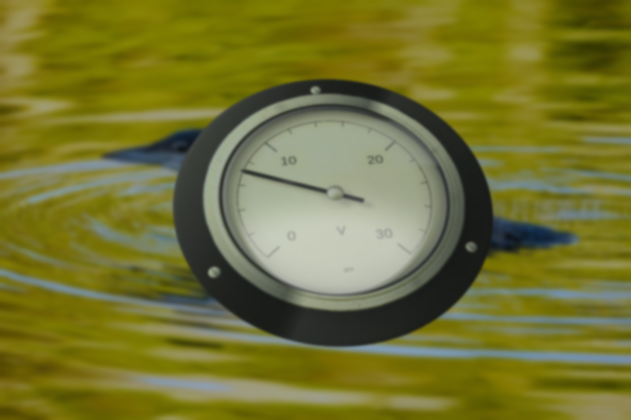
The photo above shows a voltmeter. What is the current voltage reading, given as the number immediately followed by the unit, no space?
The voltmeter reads 7V
